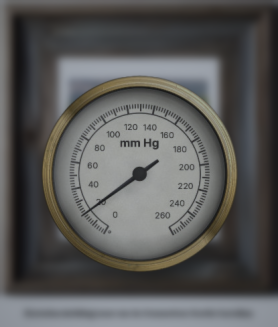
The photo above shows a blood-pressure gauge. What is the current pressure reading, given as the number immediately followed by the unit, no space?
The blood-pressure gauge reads 20mmHg
